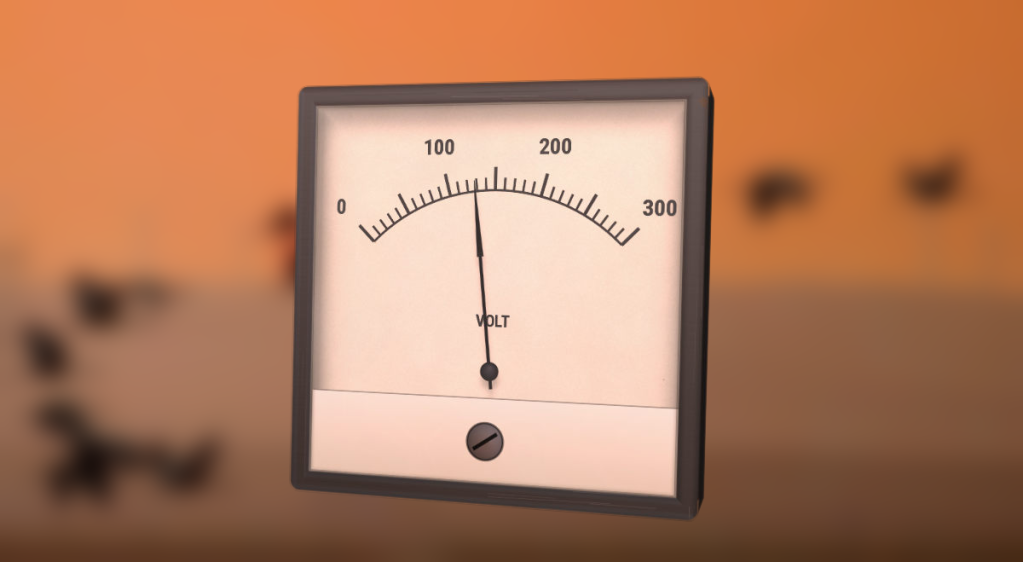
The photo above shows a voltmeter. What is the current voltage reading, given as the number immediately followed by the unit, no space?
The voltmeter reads 130V
